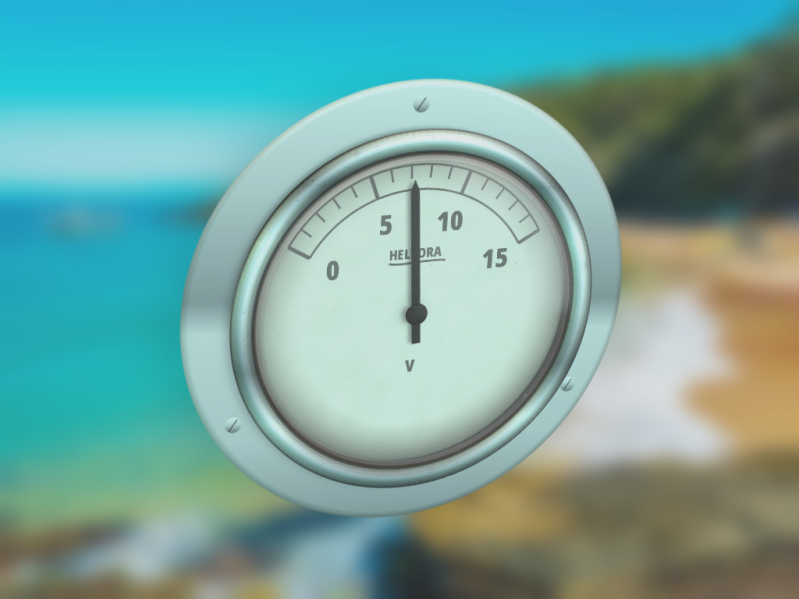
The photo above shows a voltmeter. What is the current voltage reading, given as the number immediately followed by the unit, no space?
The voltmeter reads 7V
